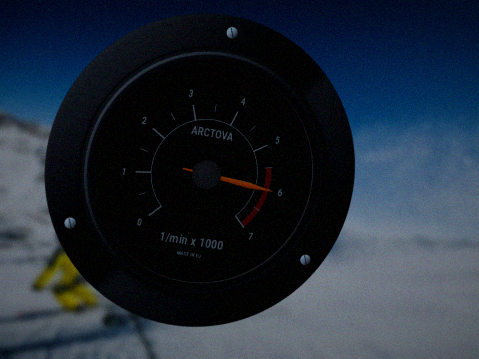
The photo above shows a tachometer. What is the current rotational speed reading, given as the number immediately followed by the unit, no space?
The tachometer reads 6000rpm
